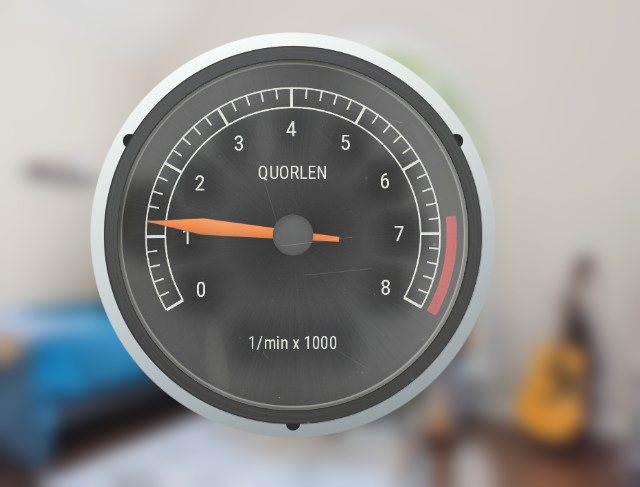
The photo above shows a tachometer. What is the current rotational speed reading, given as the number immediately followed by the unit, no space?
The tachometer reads 1200rpm
